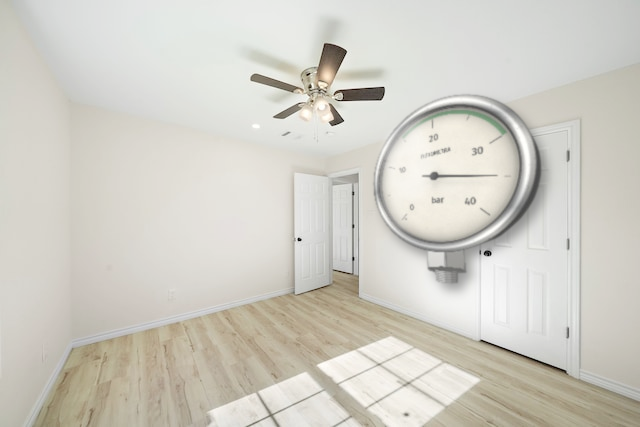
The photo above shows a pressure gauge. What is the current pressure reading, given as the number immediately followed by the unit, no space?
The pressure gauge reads 35bar
